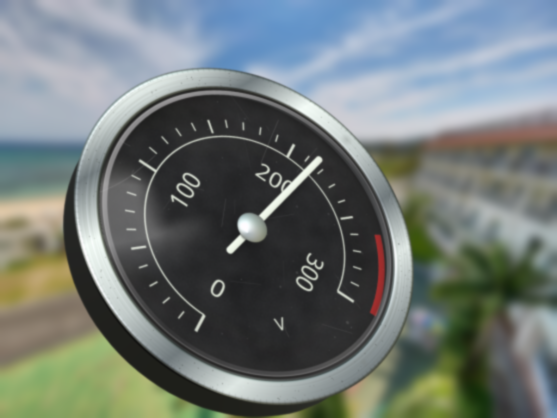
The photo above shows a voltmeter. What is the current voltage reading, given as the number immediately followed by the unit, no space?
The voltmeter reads 215V
